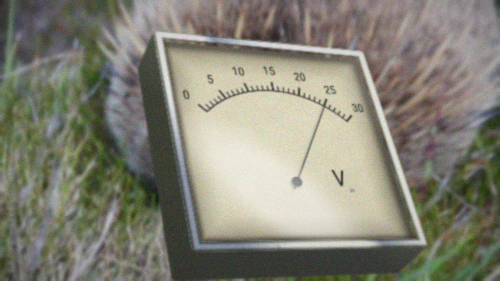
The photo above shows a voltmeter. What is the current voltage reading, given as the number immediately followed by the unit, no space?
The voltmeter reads 25V
